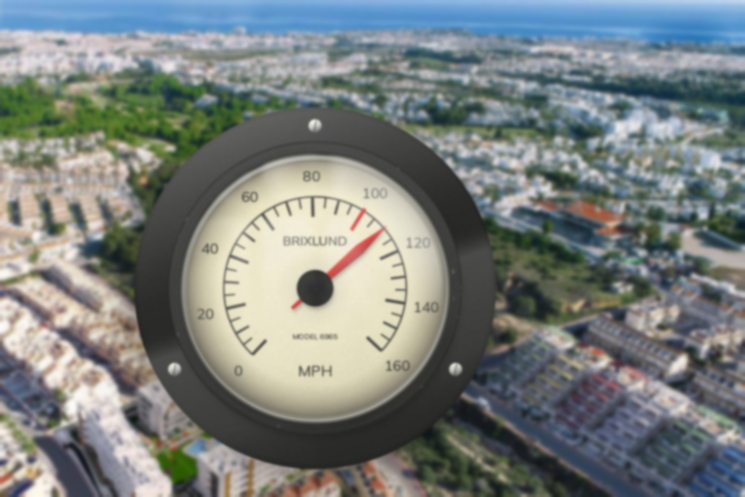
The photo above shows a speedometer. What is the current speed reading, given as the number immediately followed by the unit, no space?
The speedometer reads 110mph
